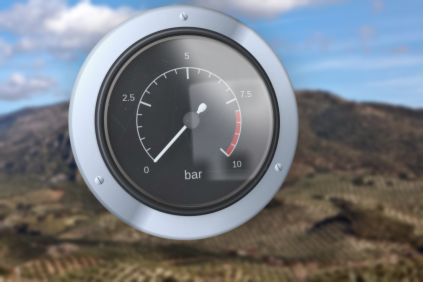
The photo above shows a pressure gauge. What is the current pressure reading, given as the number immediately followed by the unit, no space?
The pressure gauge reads 0bar
